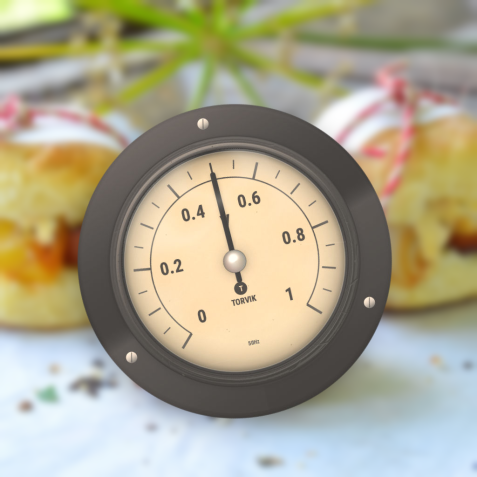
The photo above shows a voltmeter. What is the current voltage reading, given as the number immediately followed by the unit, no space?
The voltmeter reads 0.5V
